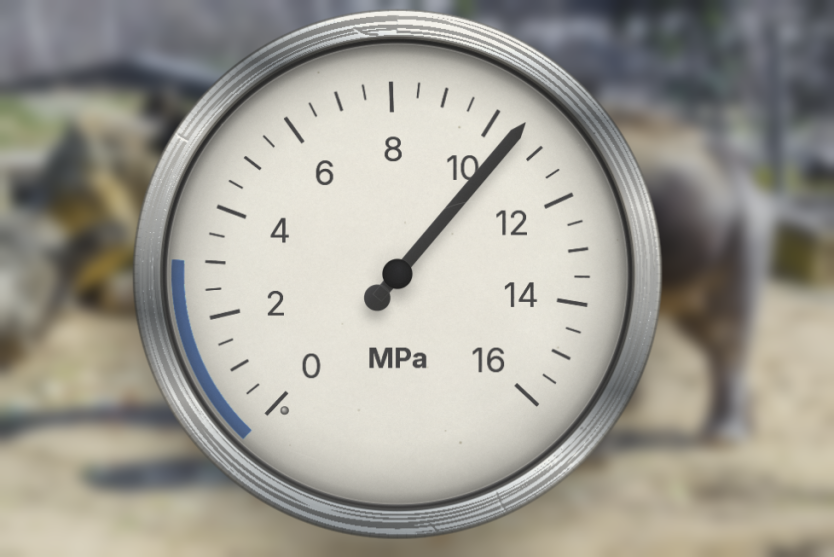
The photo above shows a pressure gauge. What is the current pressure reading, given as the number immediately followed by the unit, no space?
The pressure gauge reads 10.5MPa
